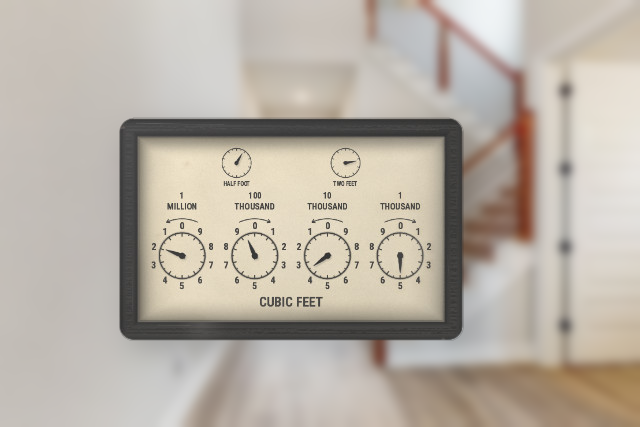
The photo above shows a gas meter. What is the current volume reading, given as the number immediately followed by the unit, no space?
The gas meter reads 193500ft³
